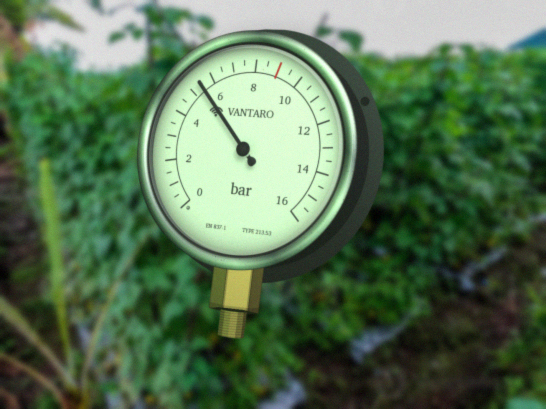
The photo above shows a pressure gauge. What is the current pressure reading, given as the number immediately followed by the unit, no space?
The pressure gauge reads 5.5bar
